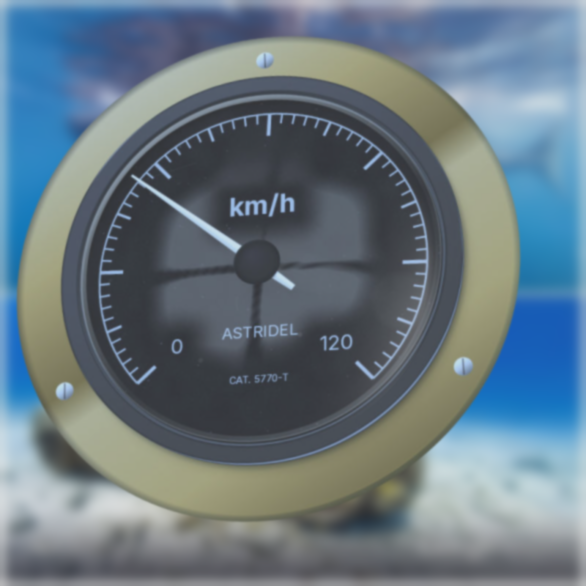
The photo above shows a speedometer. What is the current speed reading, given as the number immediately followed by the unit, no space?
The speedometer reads 36km/h
